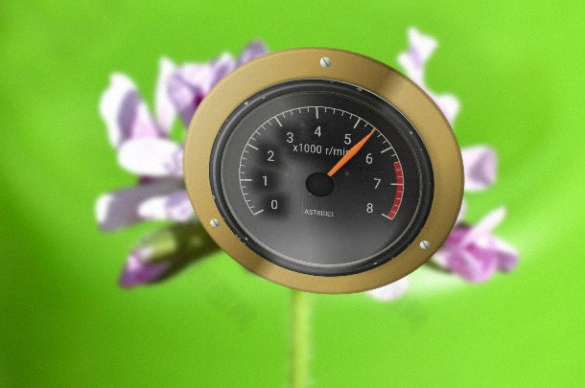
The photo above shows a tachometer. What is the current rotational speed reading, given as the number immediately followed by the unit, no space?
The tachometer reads 5400rpm
